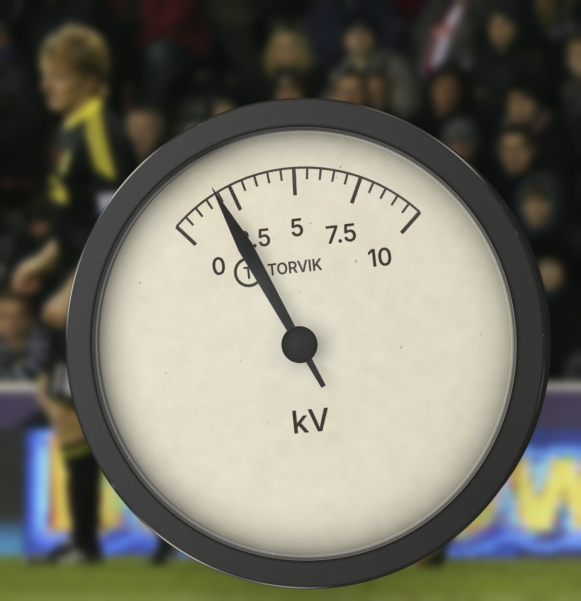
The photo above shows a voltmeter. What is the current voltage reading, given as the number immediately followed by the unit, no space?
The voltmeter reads 2kV
